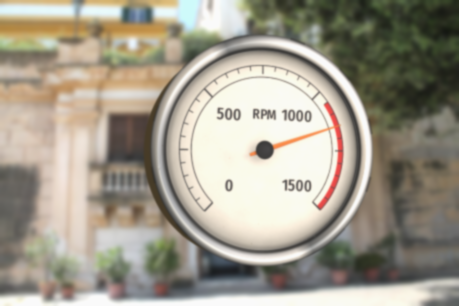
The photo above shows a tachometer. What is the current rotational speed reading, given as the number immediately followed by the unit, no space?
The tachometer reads 1150rpm
